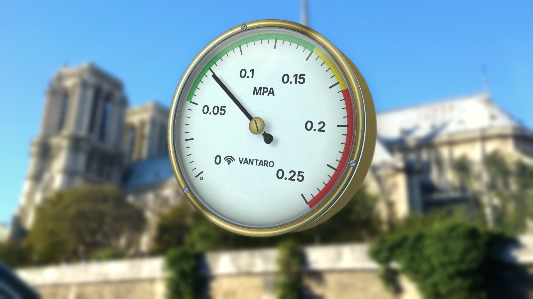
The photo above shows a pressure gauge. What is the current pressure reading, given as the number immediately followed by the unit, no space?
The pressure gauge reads 0.075MPa
